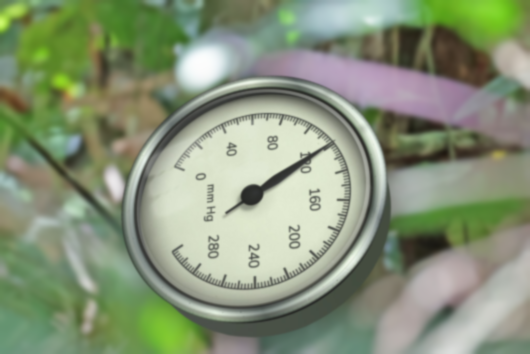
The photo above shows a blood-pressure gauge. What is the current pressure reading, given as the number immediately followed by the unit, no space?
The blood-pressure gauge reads 120mmHg
